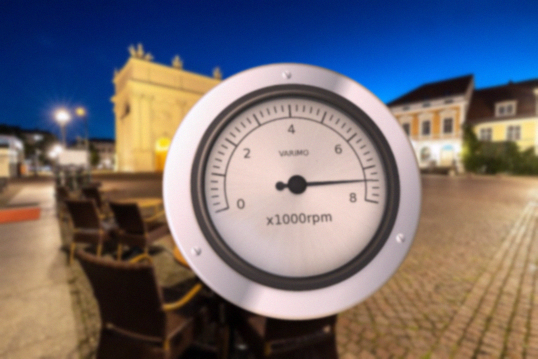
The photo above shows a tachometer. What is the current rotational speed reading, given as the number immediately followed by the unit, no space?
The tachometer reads 7400rpm
